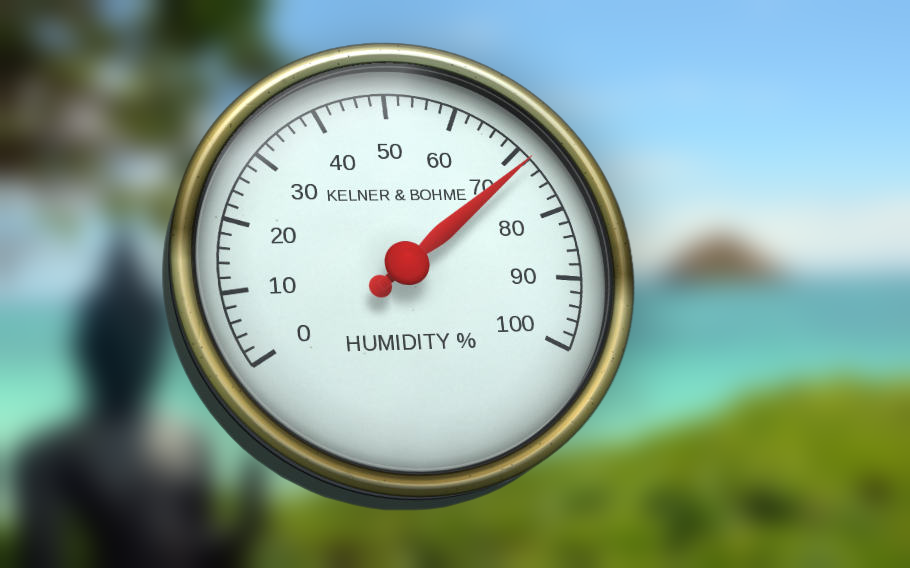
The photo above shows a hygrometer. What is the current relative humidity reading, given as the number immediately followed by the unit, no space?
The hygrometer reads 72%
